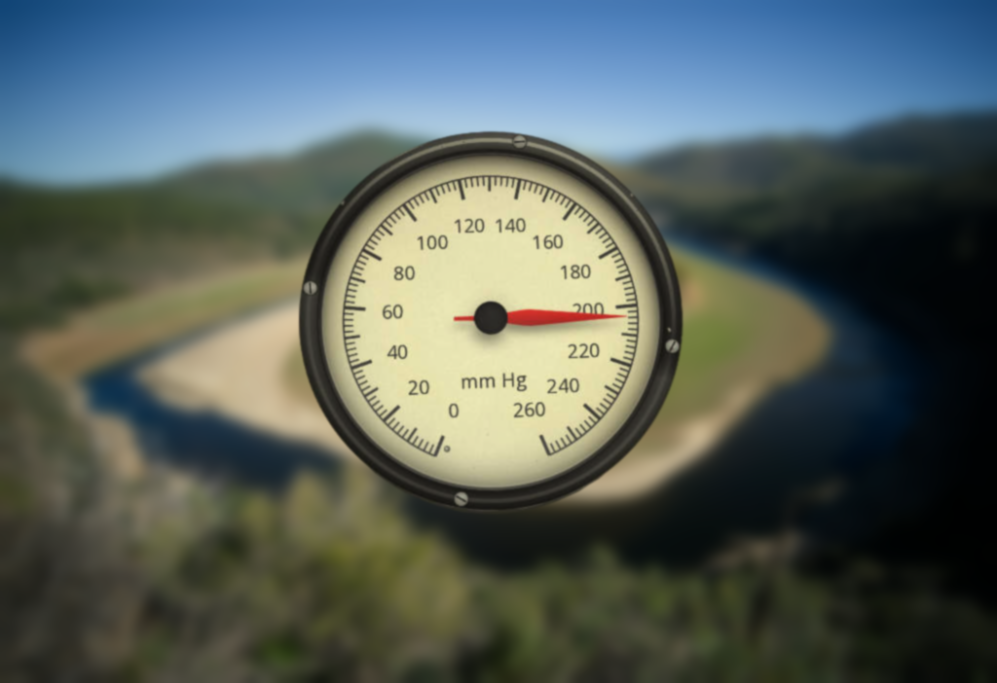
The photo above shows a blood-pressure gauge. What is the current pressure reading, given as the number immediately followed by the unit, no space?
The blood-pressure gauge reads 204mmHg
